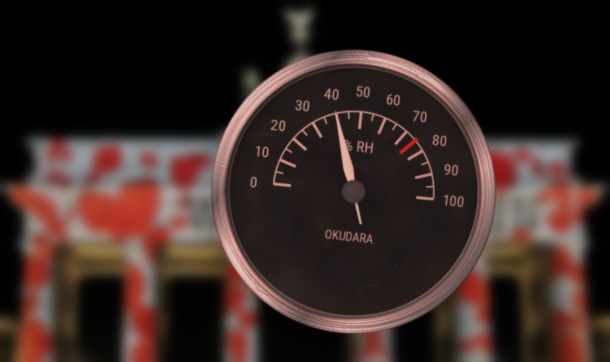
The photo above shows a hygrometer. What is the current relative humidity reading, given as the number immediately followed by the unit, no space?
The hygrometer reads 40%
